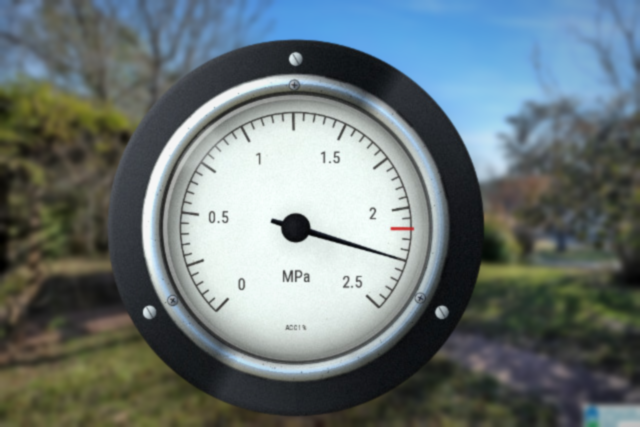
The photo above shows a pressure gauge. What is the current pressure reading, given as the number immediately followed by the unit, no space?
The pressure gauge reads 2.25MPa
